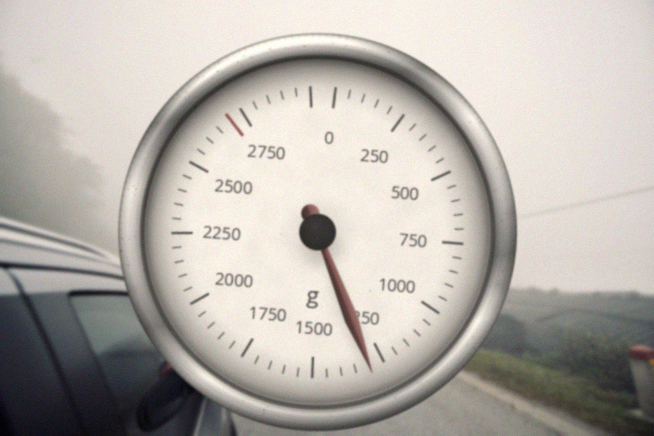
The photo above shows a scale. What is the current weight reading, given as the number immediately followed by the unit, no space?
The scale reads 1300g
